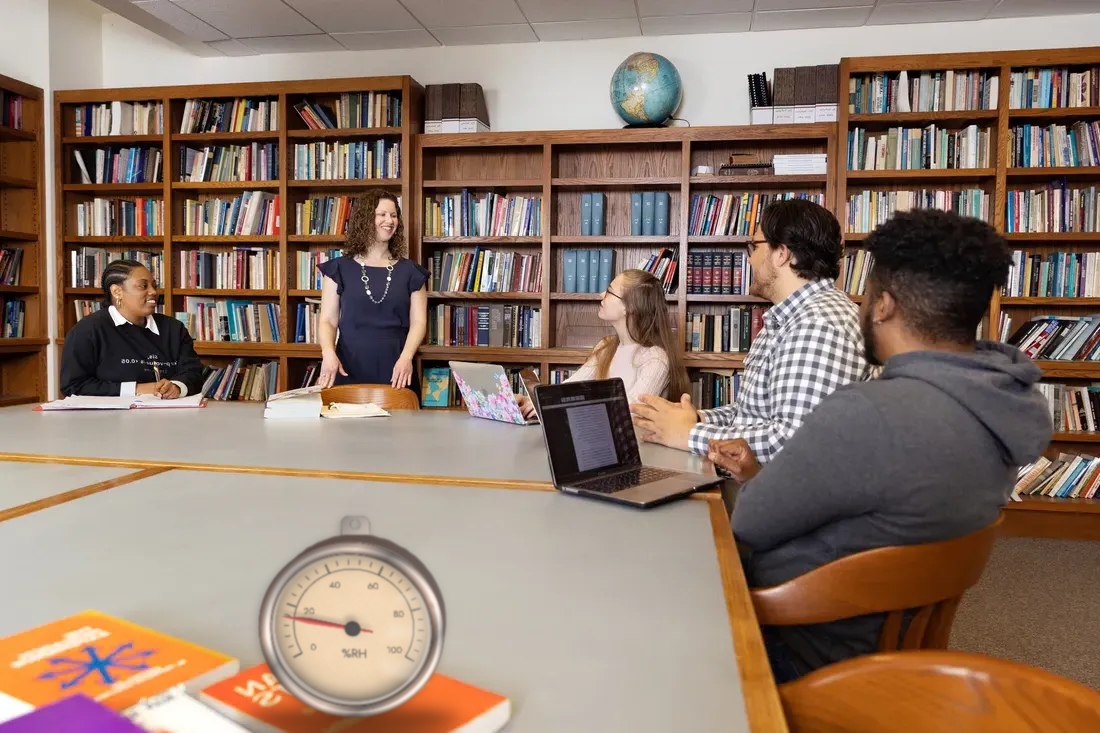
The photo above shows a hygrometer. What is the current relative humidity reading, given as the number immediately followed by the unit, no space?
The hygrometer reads 16%
